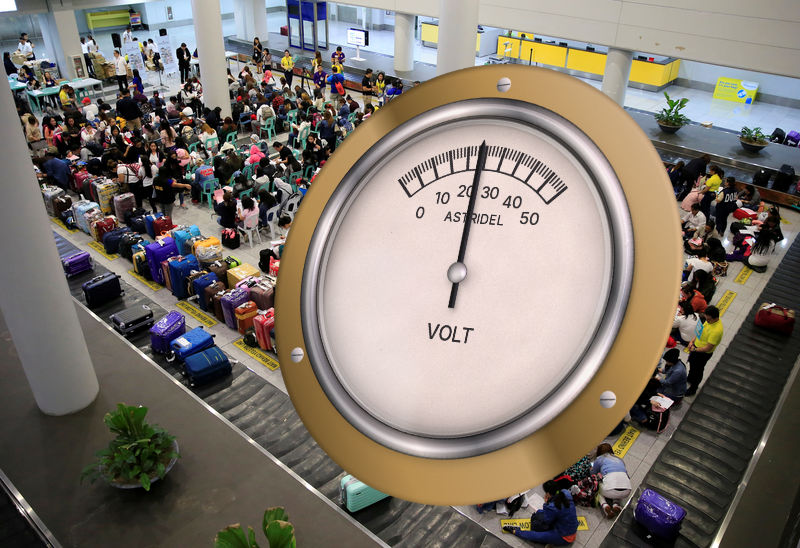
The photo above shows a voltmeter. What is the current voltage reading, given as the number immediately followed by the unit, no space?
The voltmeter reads 25V
